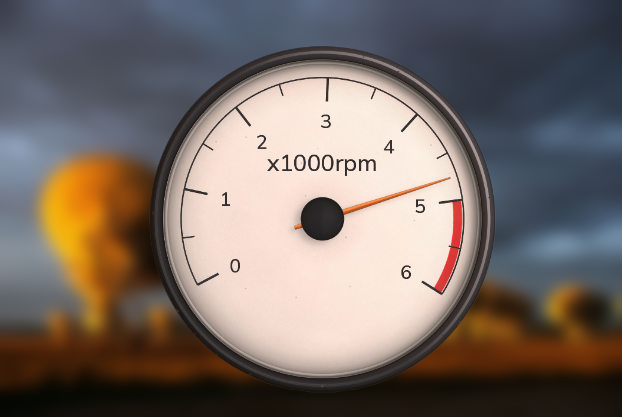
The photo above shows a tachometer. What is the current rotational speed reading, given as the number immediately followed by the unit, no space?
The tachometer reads 4750rpm
